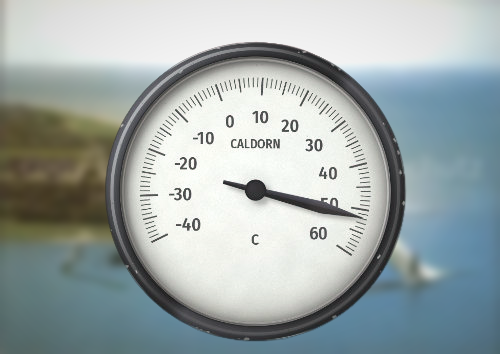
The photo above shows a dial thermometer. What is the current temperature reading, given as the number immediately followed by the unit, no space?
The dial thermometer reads 52°C
